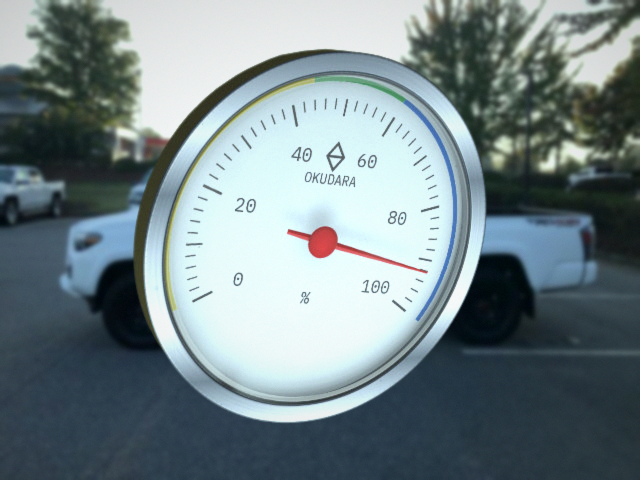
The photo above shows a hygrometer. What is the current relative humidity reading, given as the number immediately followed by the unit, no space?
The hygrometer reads 92%
